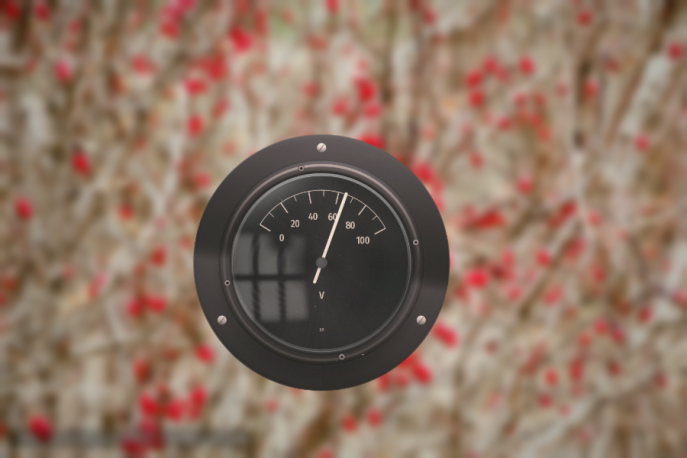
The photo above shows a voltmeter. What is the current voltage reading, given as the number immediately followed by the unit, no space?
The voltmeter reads 65V
